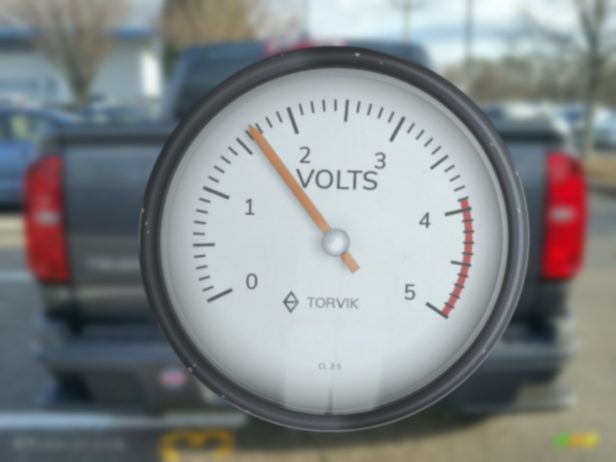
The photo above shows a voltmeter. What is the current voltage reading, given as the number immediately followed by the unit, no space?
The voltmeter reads 1.65V
